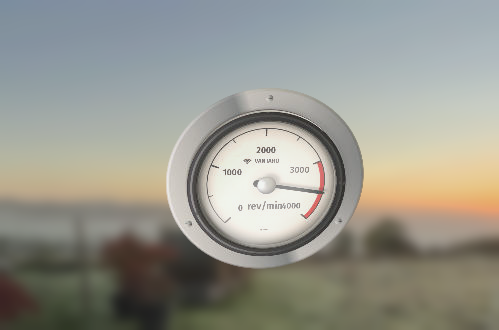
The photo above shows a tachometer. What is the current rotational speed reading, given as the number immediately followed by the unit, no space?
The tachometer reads 3500rpm
